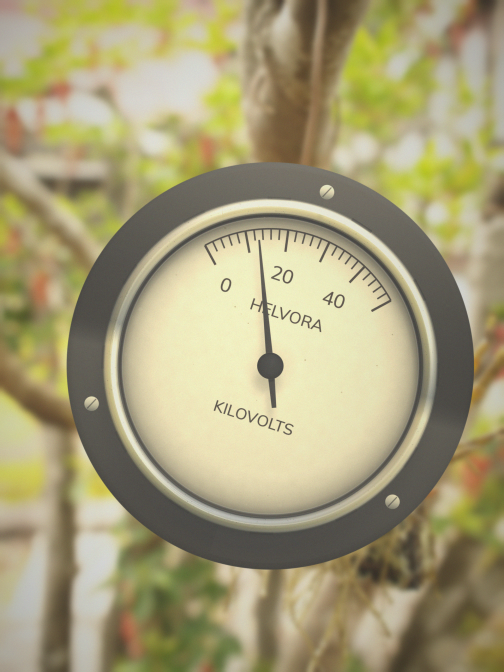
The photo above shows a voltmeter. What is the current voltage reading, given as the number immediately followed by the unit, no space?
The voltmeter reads 13kV
